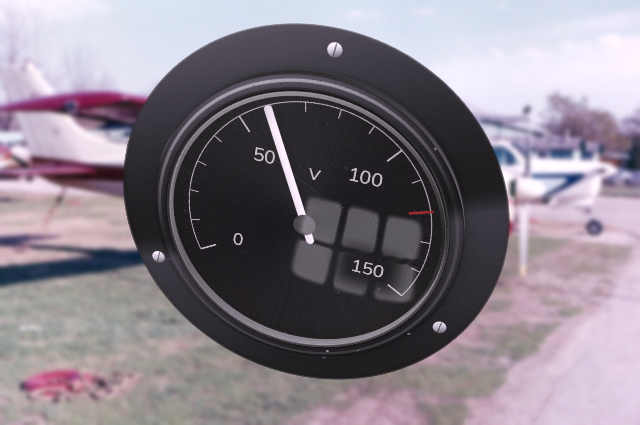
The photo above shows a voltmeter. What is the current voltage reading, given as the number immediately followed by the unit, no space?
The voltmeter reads 60V
